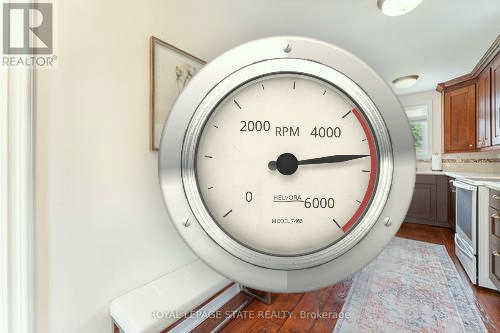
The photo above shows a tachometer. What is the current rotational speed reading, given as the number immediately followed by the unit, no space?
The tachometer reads 4750rpm
